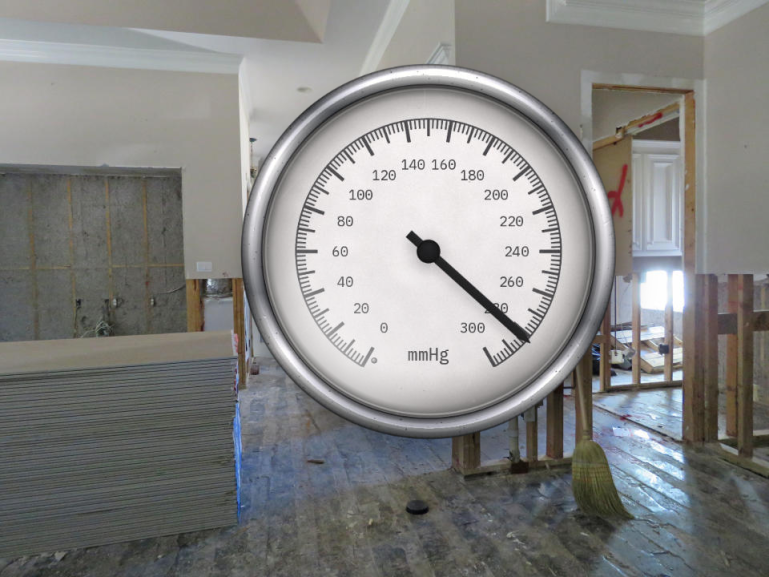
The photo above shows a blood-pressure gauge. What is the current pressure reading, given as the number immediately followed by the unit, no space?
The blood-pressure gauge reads 282mmHg
